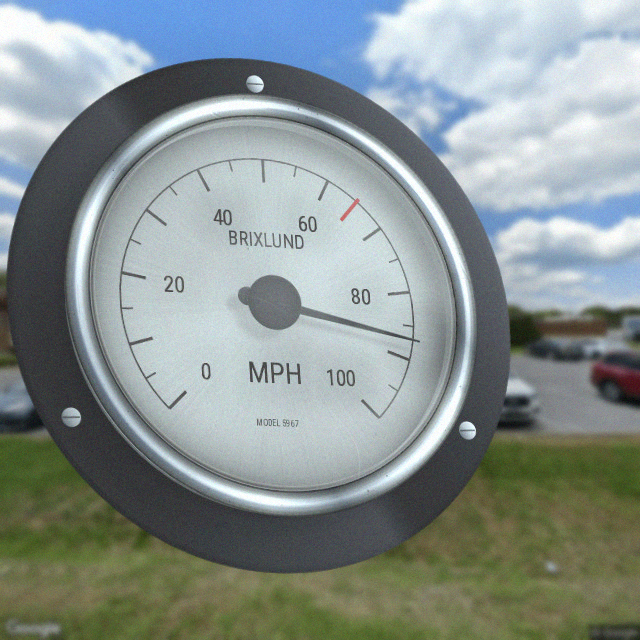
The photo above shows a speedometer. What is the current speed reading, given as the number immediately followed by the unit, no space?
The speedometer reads 87.5mph
